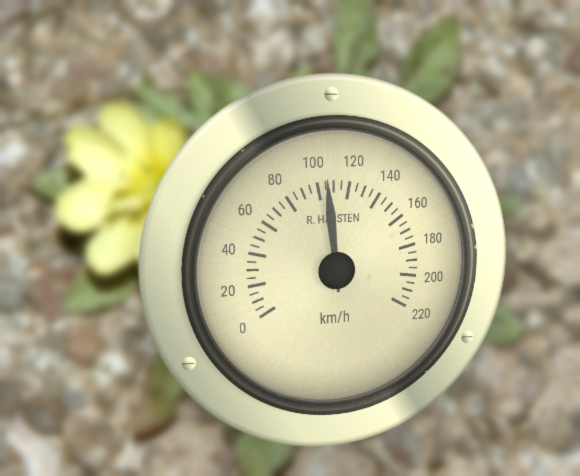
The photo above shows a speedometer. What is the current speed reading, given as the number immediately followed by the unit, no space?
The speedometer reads 105km/h
